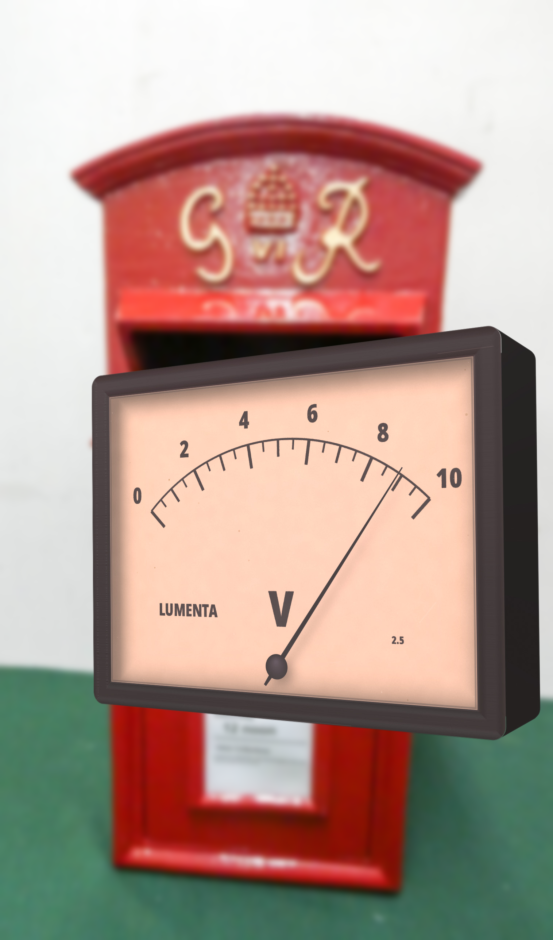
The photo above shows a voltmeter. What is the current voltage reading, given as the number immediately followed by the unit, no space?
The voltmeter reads 9V
